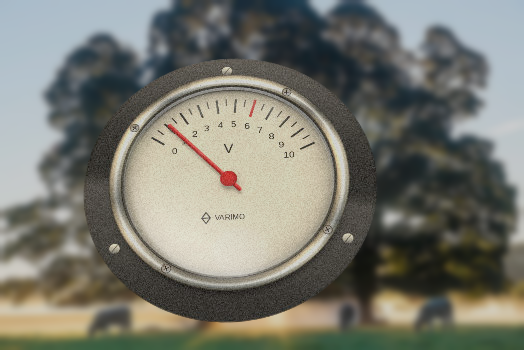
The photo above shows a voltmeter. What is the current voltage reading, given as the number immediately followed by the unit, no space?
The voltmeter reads 1V
